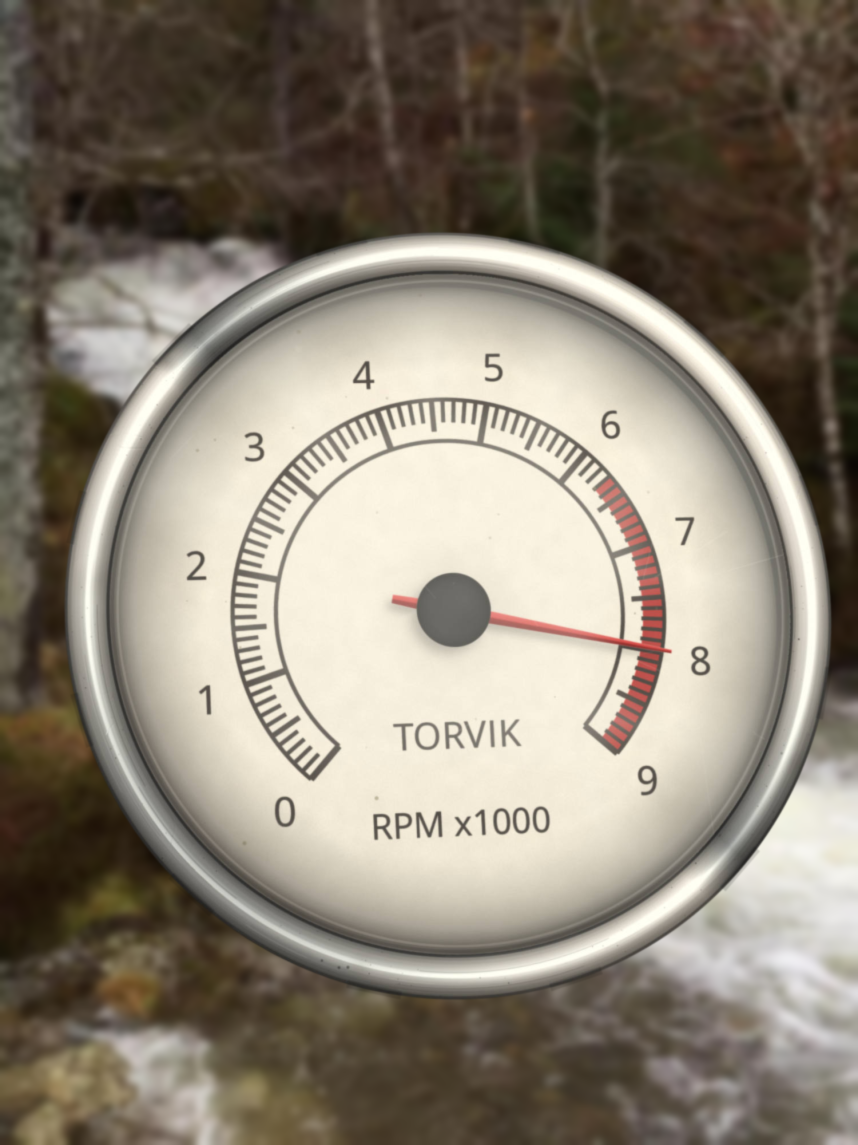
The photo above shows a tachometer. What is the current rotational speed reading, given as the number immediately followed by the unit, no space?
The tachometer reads 8000rpm
